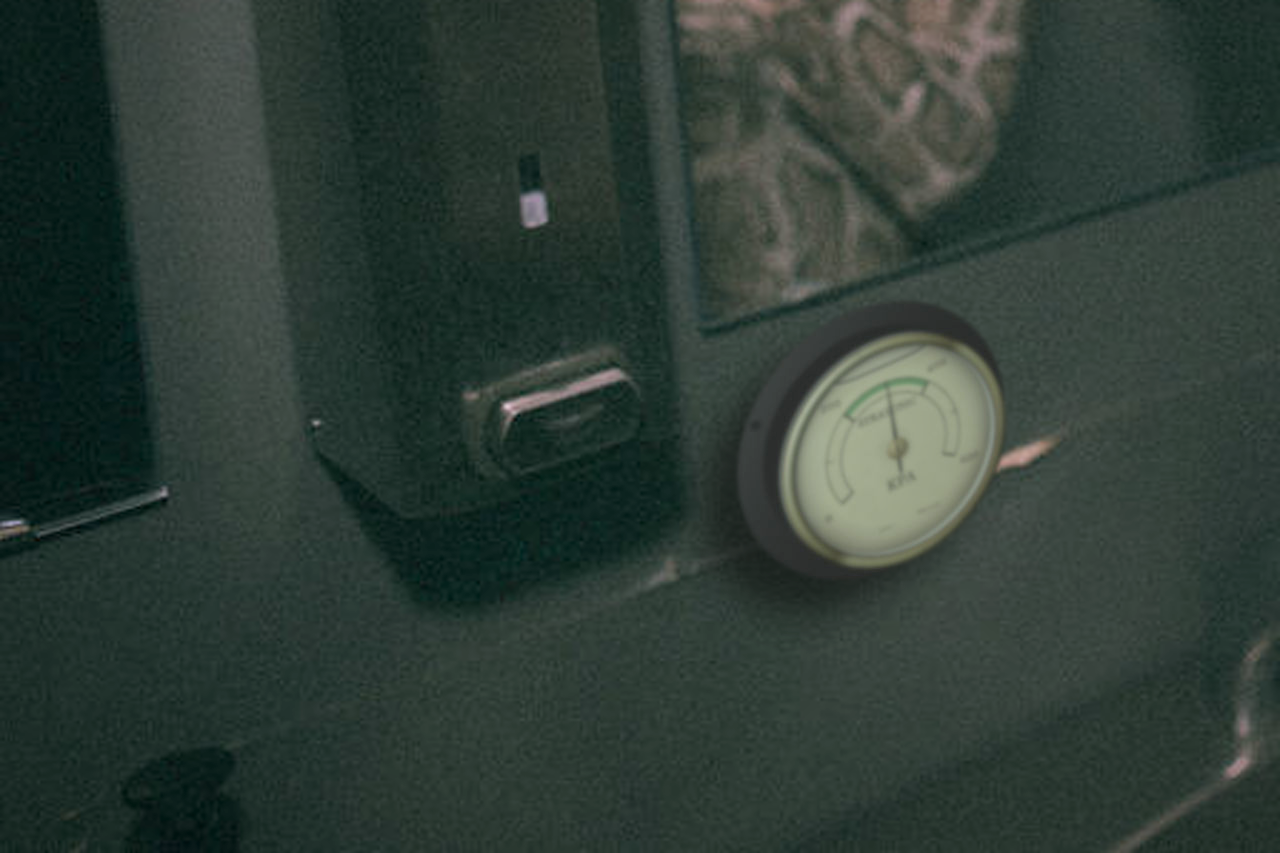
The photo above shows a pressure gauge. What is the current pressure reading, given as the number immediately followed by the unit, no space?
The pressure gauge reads 300kPa
